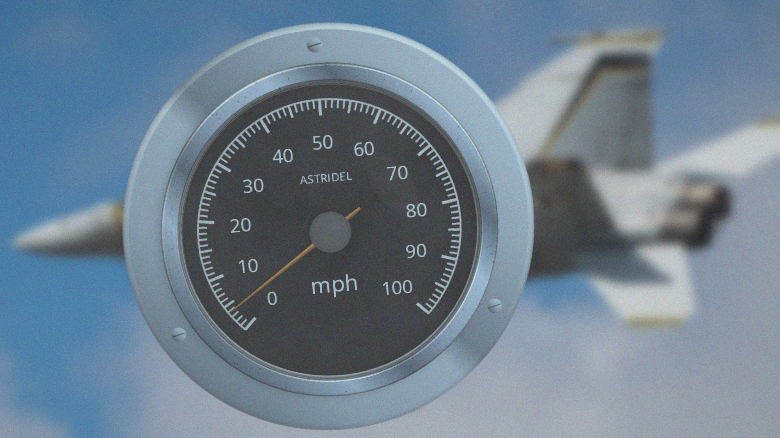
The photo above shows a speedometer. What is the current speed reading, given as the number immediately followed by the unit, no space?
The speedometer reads 4mph
